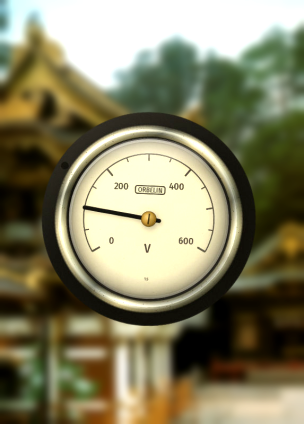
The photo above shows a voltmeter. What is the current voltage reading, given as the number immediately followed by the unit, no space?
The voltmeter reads 100V
